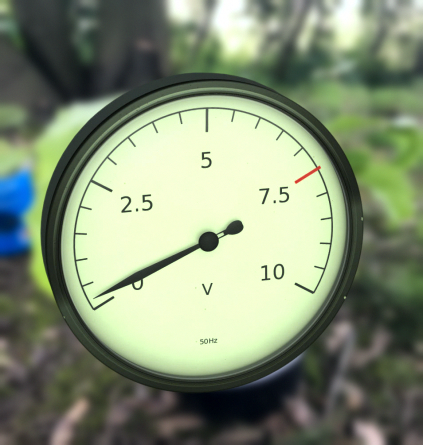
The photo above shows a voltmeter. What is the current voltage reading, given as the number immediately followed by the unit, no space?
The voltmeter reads 0.25V
